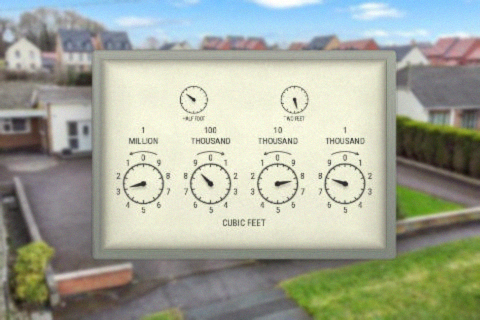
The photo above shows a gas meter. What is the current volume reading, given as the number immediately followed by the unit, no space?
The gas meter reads 287800ft³
